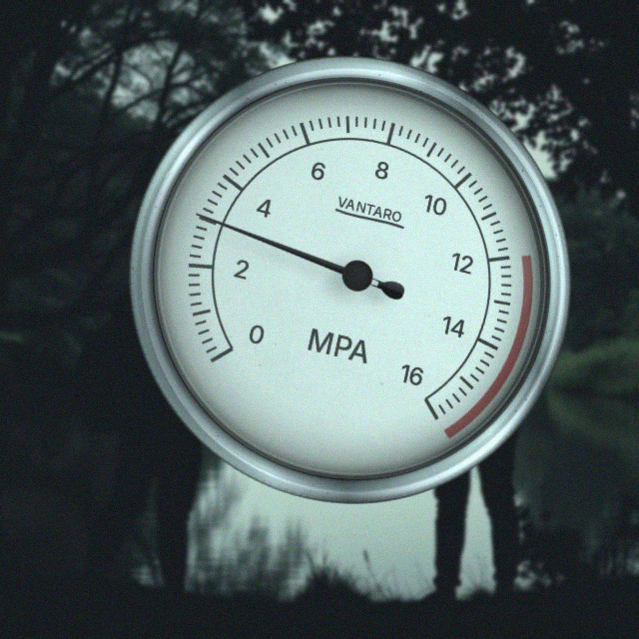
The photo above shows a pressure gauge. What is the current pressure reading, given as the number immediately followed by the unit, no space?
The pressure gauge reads 3MPa
